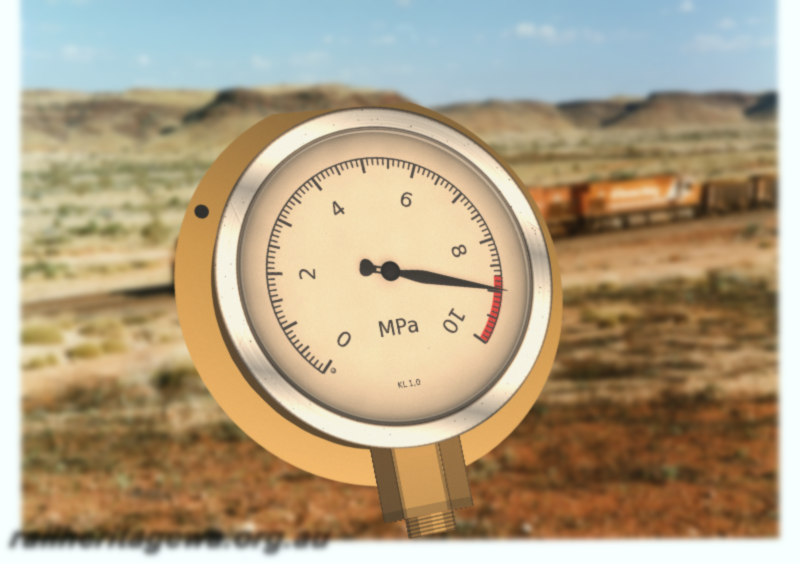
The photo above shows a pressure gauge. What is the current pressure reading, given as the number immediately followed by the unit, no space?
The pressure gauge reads 9MPa
